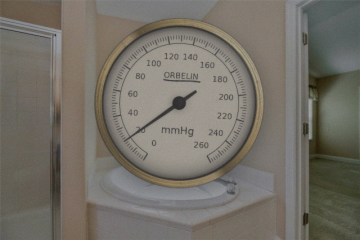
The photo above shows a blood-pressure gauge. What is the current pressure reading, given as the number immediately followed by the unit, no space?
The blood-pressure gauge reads 20mmHg
